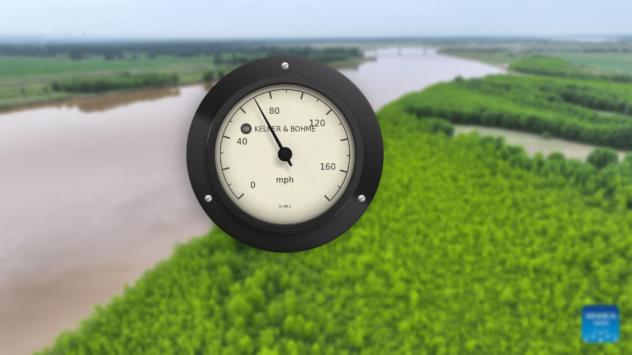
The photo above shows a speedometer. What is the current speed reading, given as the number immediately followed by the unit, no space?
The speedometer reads 70mph
